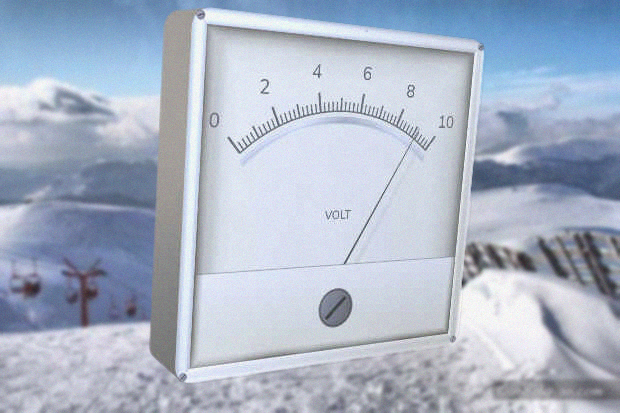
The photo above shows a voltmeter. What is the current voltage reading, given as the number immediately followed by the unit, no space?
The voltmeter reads 9V
